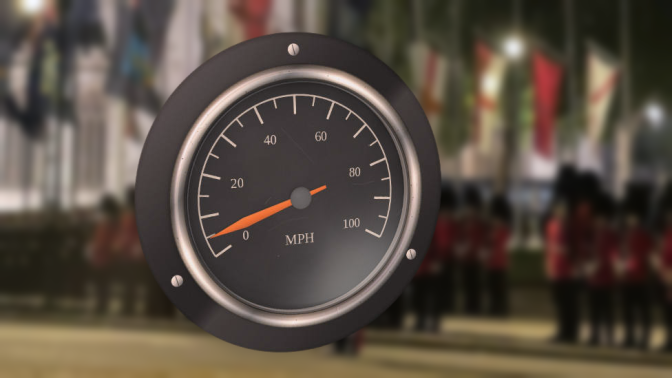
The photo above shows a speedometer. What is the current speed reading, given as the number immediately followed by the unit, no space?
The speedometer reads 5mph
